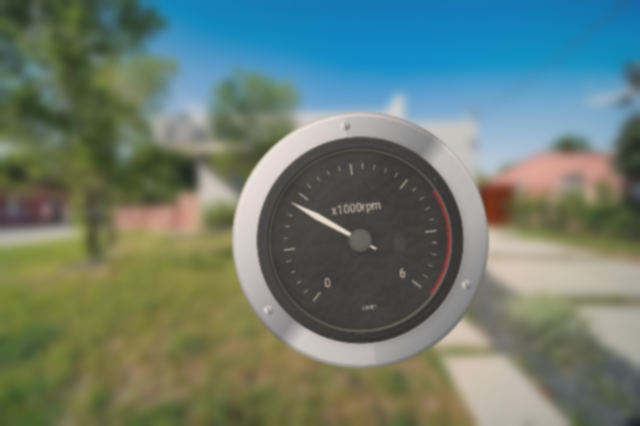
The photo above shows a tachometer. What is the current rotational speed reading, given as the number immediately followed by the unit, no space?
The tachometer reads 1800rpm
